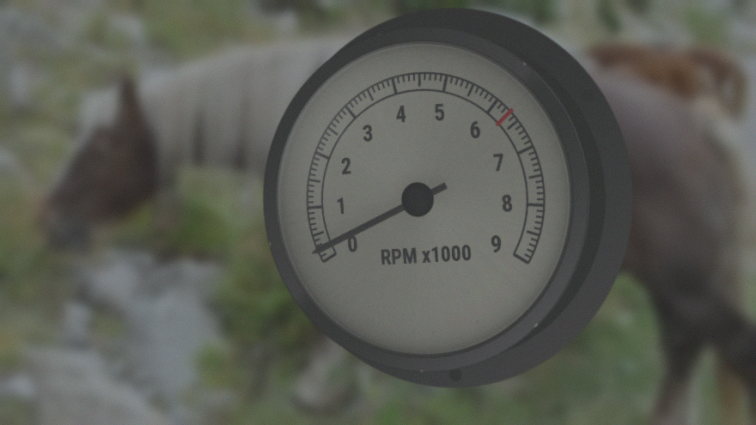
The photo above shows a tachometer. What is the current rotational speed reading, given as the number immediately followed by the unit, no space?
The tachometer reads 200rpm
